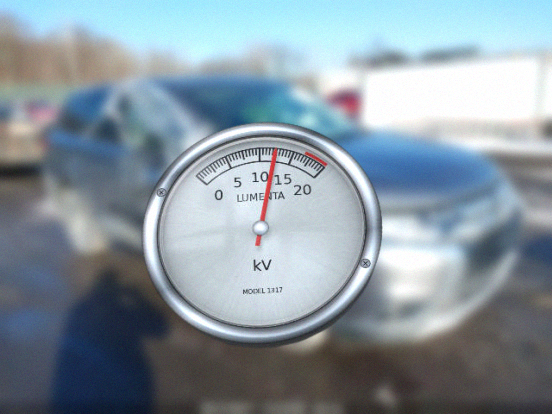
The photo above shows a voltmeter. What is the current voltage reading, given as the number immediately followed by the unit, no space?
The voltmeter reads 12.5kV
